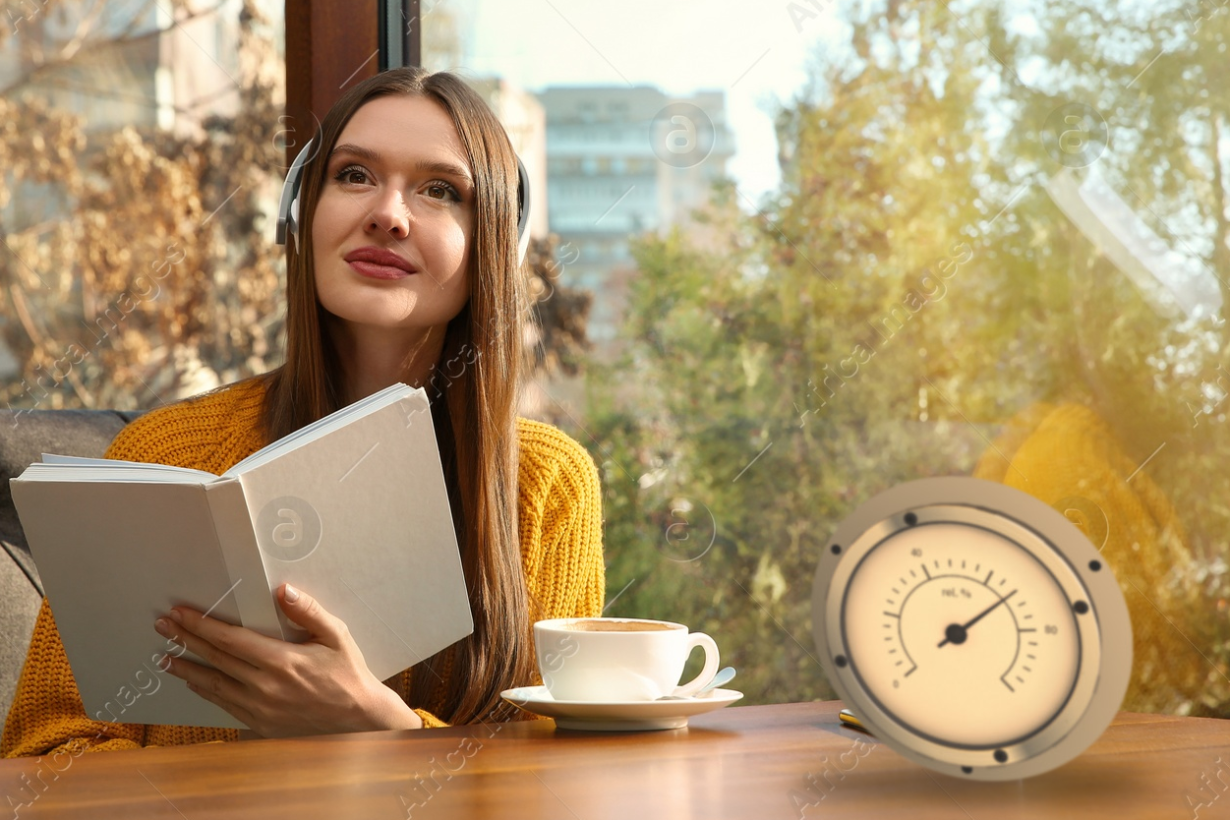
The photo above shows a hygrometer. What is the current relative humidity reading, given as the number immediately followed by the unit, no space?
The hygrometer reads 68%
